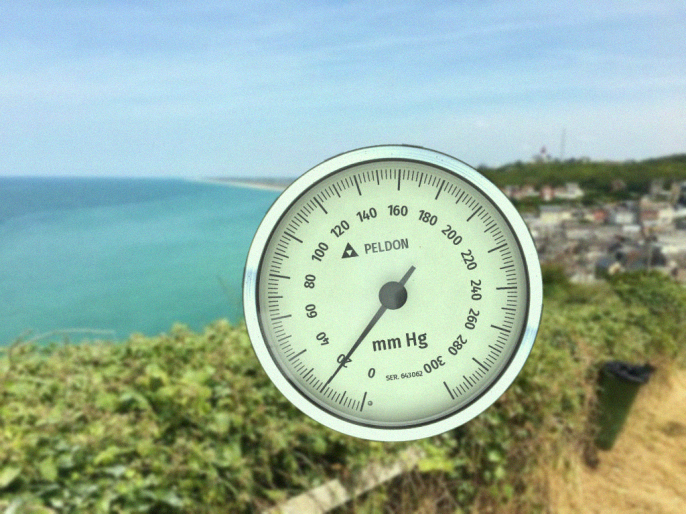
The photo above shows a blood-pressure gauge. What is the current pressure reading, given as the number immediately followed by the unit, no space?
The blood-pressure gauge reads 20mmHg
